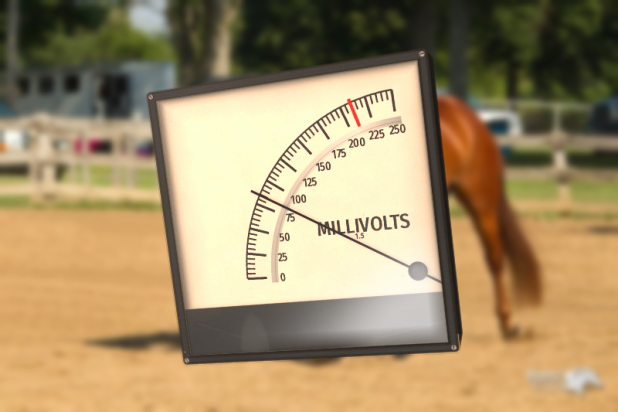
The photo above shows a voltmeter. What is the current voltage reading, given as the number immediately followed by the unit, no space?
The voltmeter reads 85mV
